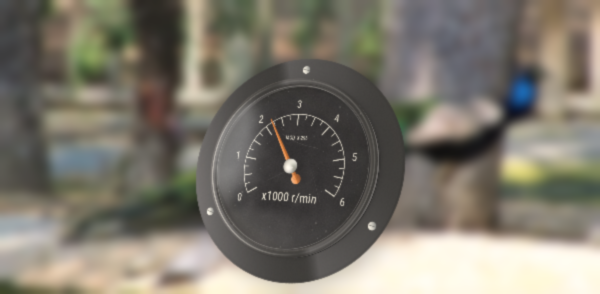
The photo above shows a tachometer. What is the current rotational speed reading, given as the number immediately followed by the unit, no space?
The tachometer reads 2250rpm
